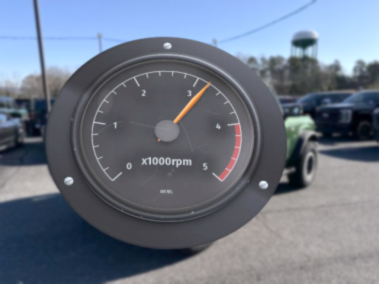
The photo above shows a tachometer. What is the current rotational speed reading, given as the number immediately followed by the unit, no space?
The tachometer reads 3200rpm
